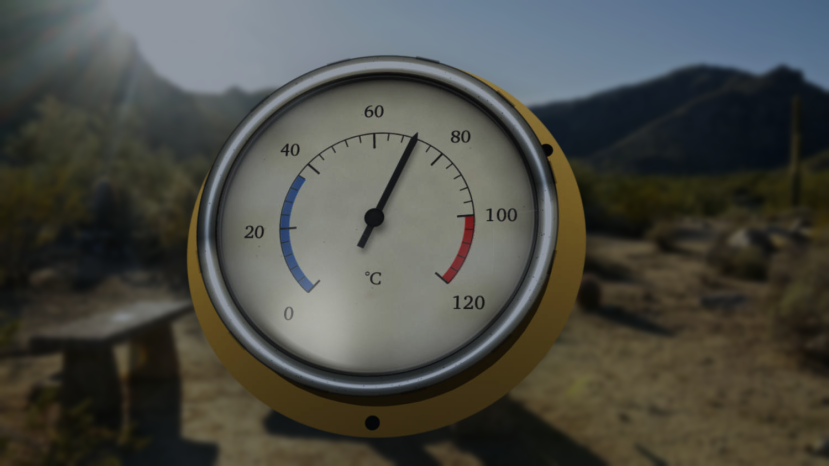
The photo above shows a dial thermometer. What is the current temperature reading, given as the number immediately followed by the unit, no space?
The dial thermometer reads 72°C
